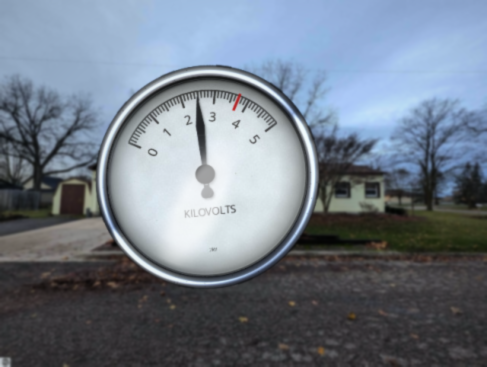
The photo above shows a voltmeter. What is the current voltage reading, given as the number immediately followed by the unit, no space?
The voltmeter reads 2.5kV
